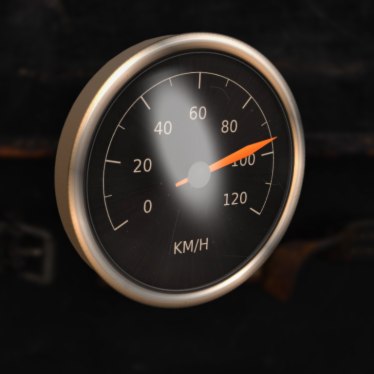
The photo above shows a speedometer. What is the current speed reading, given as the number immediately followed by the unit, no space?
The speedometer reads 95km/h
